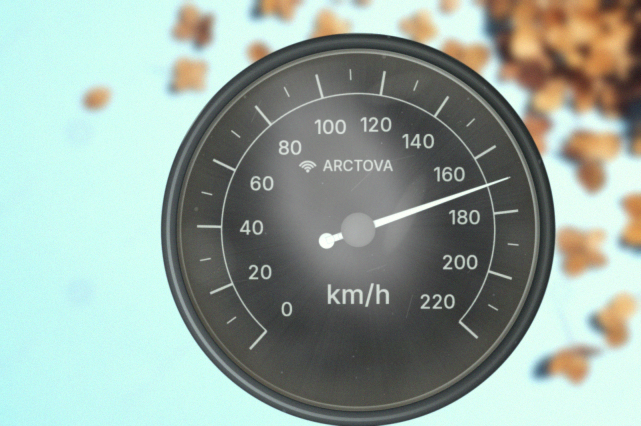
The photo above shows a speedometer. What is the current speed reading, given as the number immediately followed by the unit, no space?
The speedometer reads 170km/h
